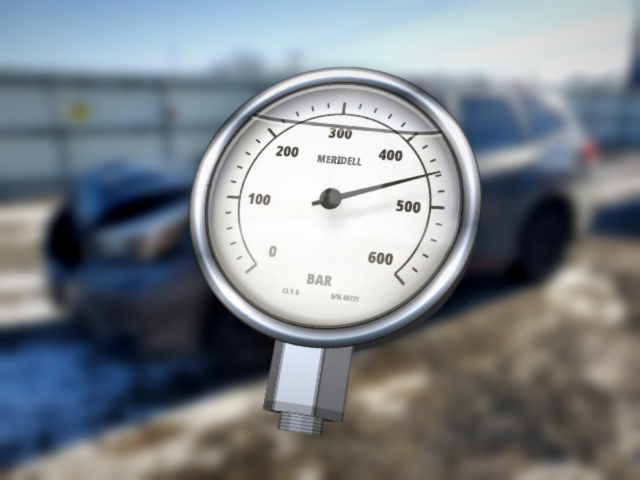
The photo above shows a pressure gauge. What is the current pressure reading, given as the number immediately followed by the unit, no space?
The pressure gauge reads 460bar
